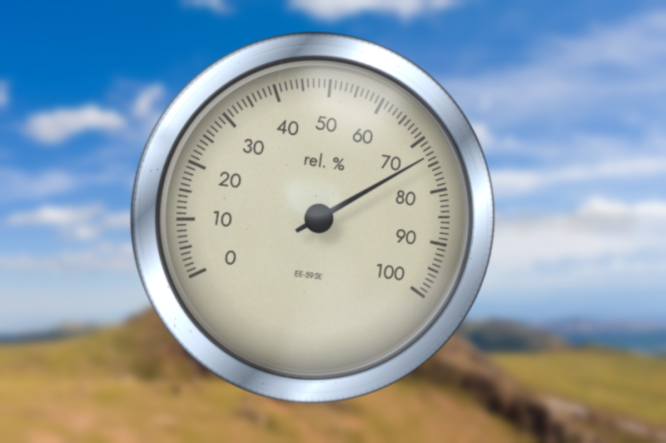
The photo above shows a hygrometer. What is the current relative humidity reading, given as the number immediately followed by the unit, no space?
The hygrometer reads 73%
